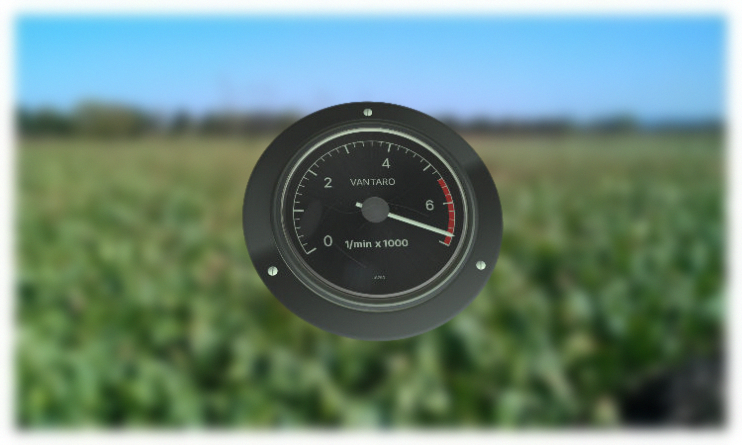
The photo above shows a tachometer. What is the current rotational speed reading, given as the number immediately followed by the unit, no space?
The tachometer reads 6800rpm
